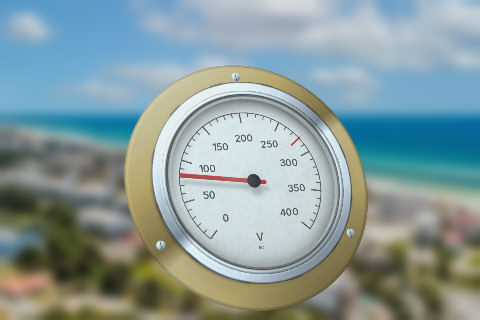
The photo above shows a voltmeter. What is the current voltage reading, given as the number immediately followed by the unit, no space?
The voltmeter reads 80V
